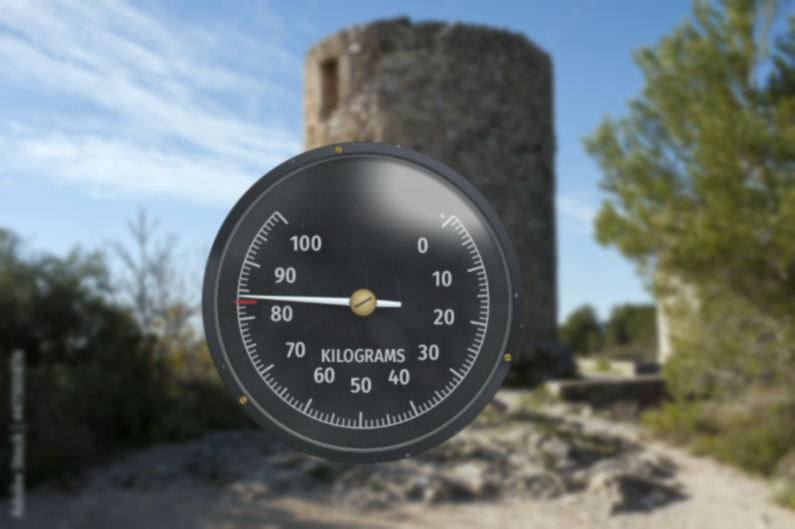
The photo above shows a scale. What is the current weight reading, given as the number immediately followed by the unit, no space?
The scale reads 84kg
